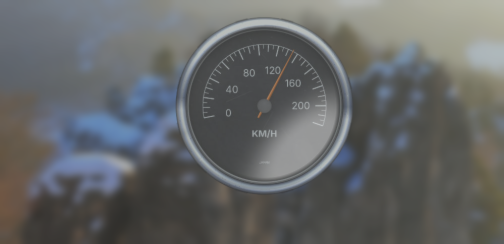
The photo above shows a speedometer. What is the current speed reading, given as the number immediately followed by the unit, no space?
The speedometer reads 135km/h
